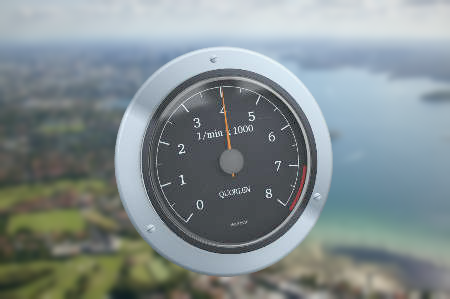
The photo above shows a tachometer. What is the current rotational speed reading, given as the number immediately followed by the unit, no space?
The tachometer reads 4000rpm
